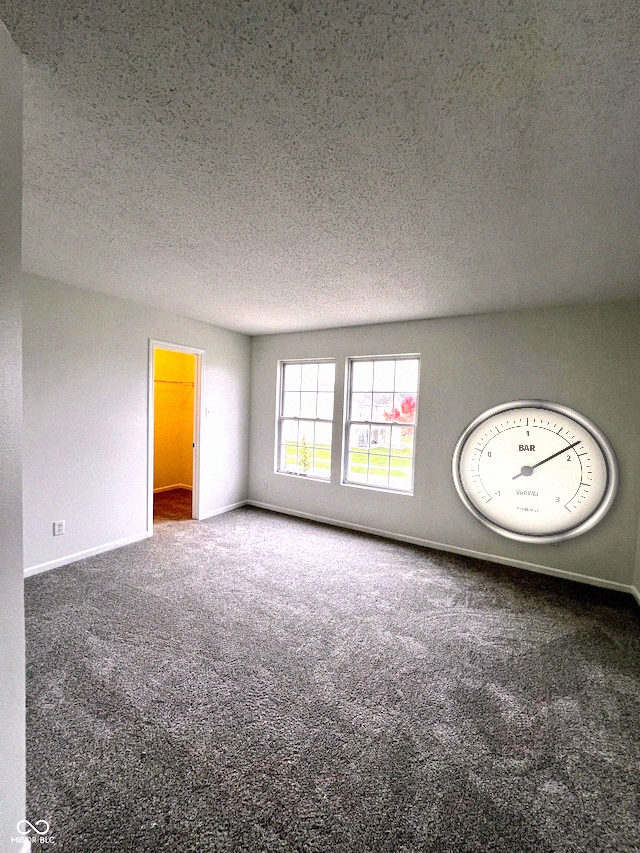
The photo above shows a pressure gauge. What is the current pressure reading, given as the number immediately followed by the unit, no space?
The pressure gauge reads 1.8bar
